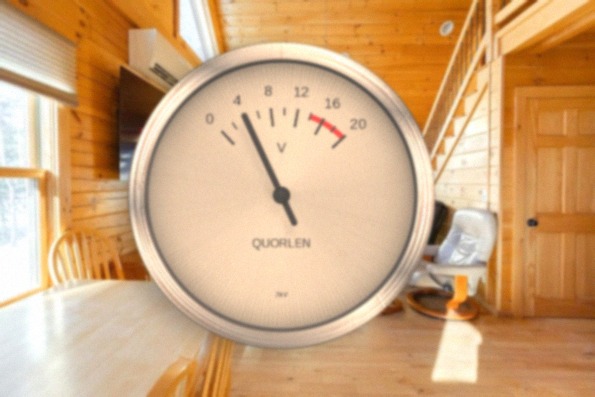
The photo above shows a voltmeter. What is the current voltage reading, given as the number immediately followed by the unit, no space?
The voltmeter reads 4V
